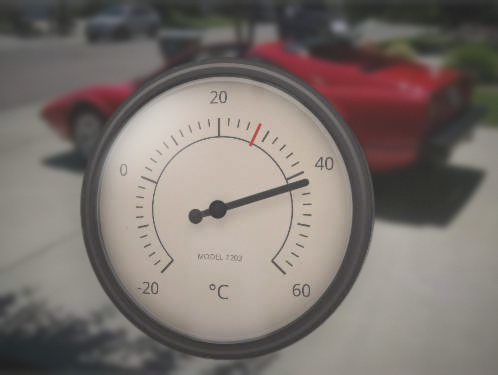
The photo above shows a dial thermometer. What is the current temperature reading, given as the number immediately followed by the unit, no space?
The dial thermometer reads 42°C
